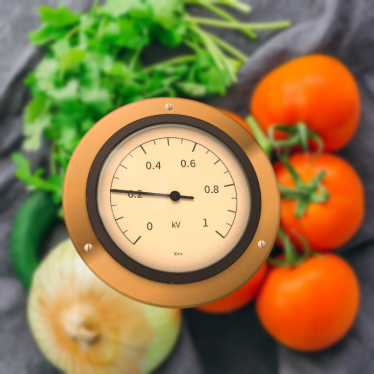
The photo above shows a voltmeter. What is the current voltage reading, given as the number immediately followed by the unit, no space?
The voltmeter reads 0.2kV
